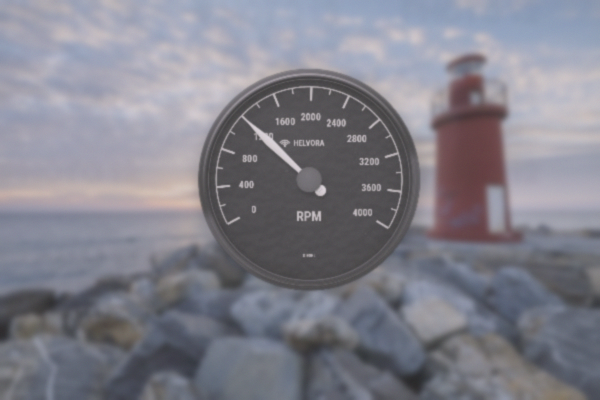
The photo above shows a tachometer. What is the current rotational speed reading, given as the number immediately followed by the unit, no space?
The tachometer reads 1200rpm
